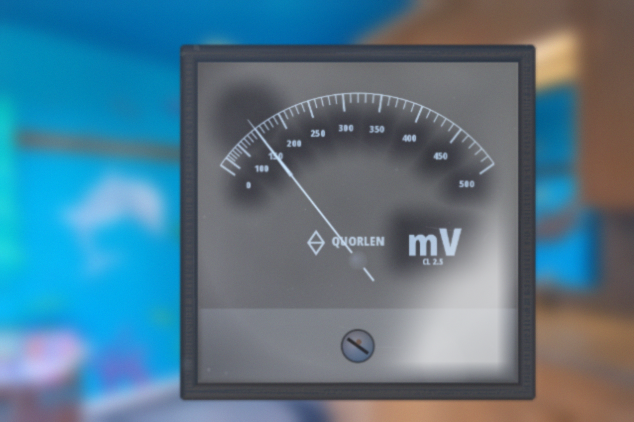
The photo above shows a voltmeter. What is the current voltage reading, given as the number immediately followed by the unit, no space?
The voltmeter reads 150mV
